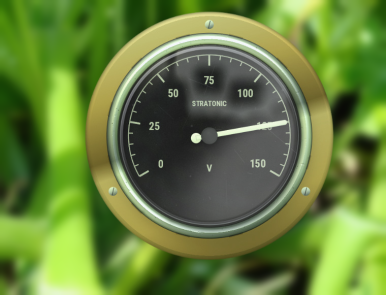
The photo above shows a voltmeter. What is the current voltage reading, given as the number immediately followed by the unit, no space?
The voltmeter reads 125V
